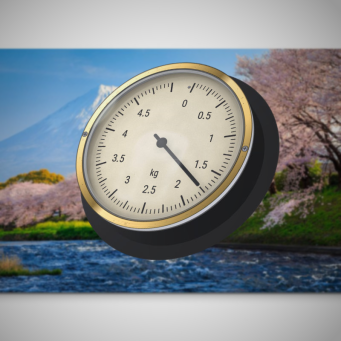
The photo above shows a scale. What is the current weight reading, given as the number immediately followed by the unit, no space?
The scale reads 1.75kg
